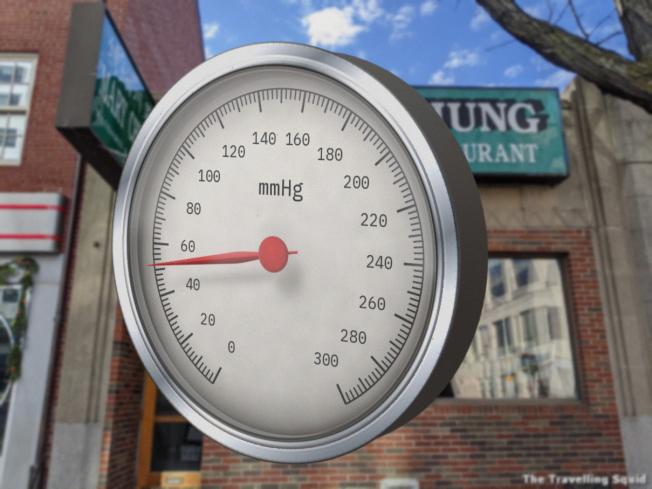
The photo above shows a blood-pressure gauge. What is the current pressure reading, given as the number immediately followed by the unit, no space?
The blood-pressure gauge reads 52mmHg
